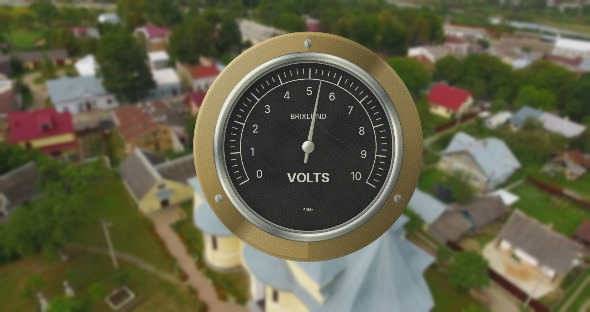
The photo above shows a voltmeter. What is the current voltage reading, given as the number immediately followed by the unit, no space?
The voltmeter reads 5.4V
